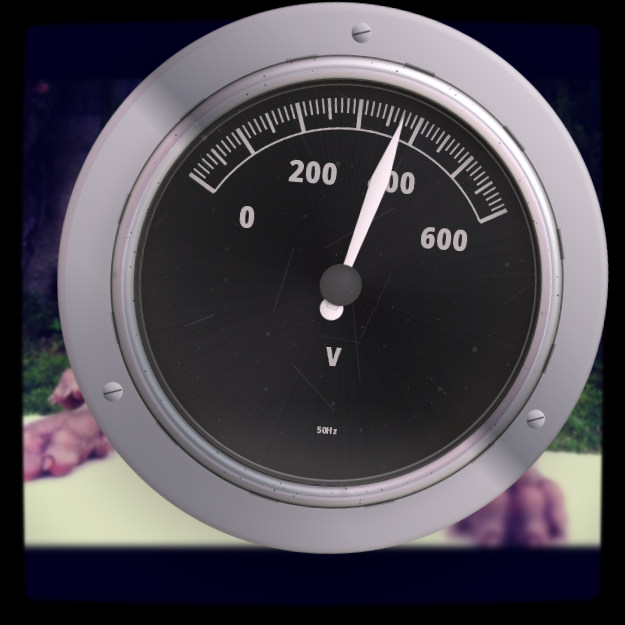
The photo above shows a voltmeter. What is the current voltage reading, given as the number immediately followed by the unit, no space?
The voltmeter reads 370V
